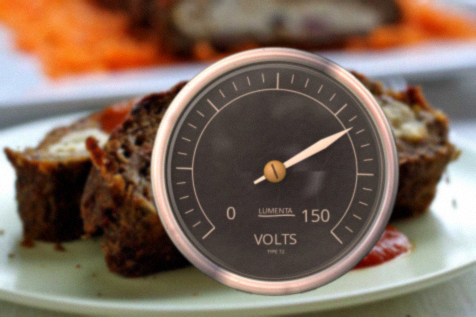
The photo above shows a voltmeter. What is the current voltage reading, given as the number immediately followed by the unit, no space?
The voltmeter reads 107.5V
